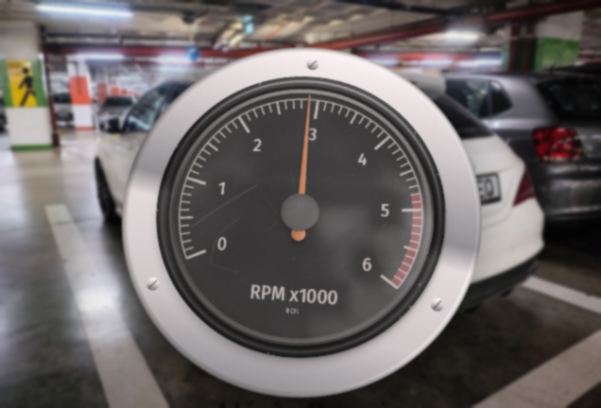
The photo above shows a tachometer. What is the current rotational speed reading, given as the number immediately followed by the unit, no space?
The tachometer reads 2900rpm
